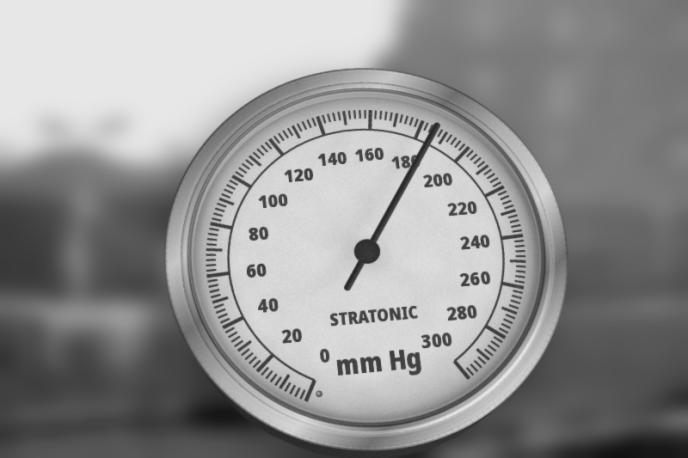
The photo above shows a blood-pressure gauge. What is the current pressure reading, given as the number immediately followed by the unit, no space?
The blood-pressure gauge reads 186mmHg
